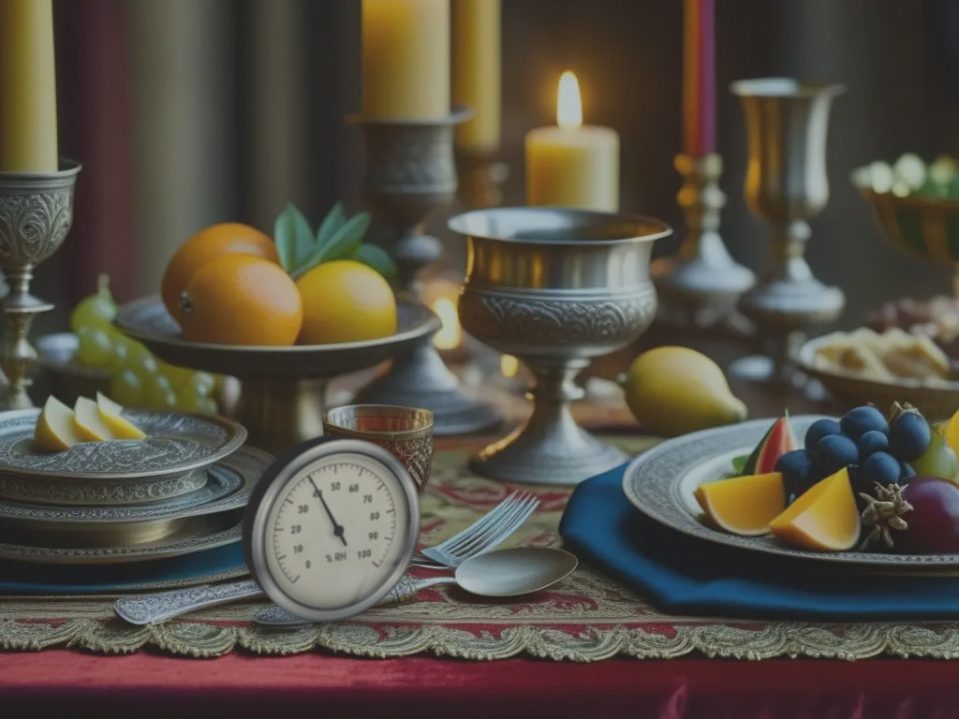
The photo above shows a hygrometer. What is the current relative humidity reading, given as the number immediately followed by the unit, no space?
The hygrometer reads 40%
